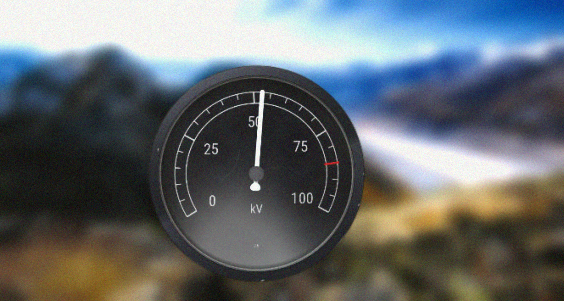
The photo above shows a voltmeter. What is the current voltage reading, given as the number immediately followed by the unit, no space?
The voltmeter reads 52.5kV
